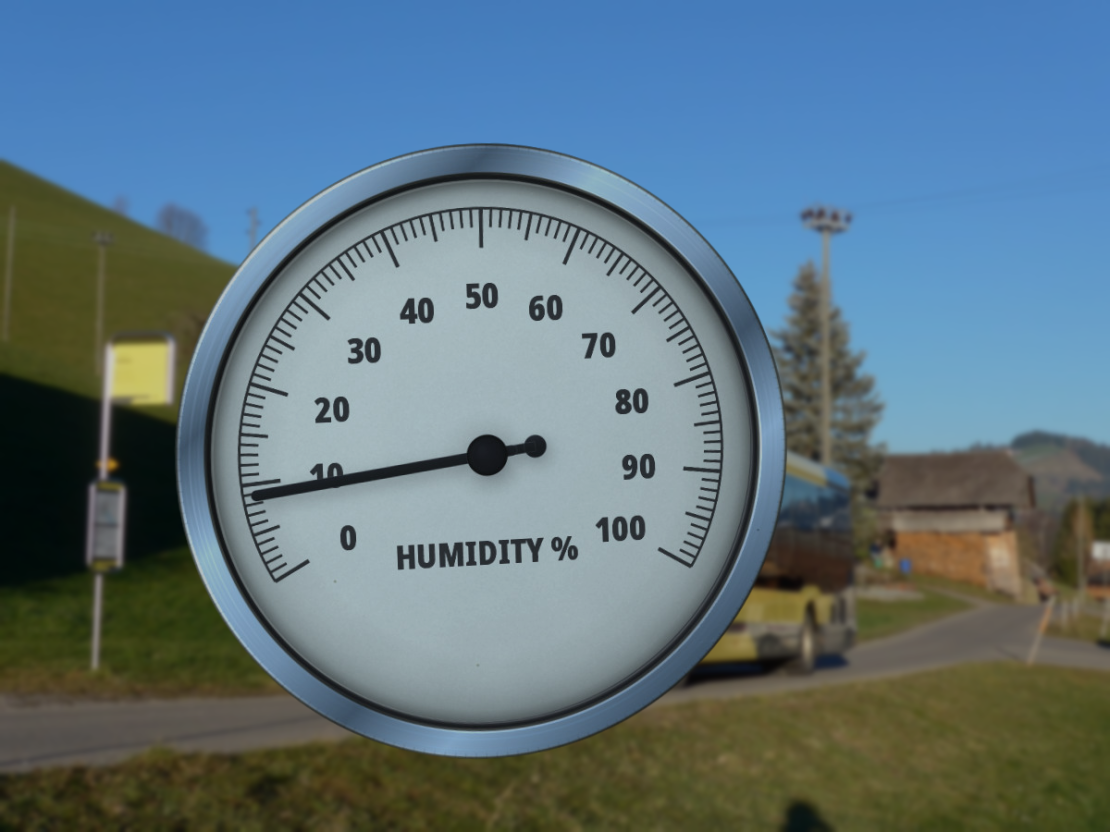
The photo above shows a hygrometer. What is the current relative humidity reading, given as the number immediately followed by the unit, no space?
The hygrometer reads 9%
